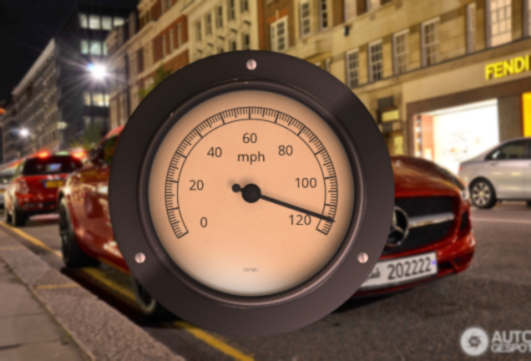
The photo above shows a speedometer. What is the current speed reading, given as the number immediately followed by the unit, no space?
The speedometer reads 115mph
